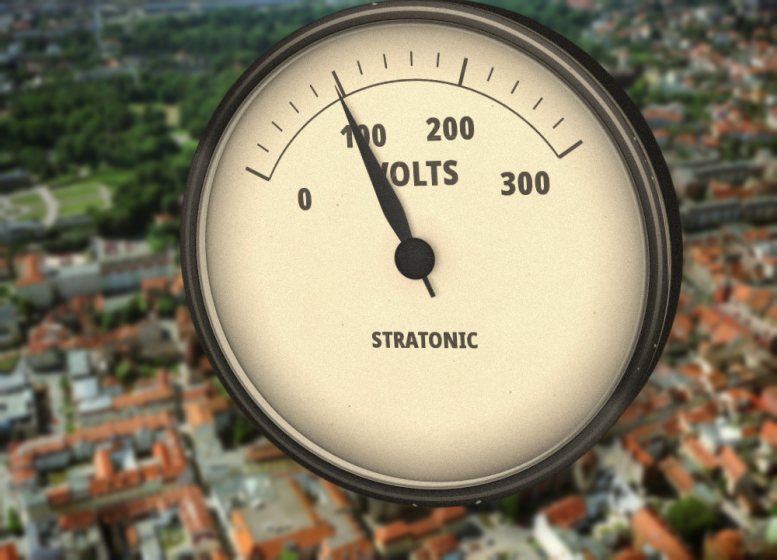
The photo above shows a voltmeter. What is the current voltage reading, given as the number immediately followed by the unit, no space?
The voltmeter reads 100V
